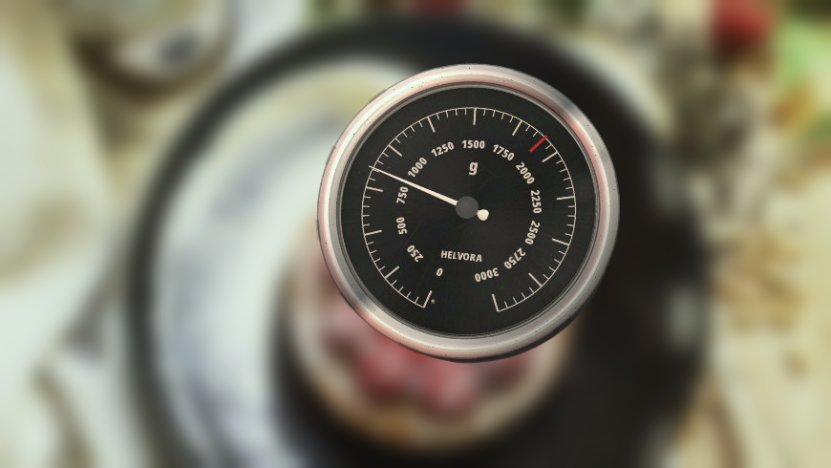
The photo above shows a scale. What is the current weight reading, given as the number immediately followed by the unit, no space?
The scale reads 850g
